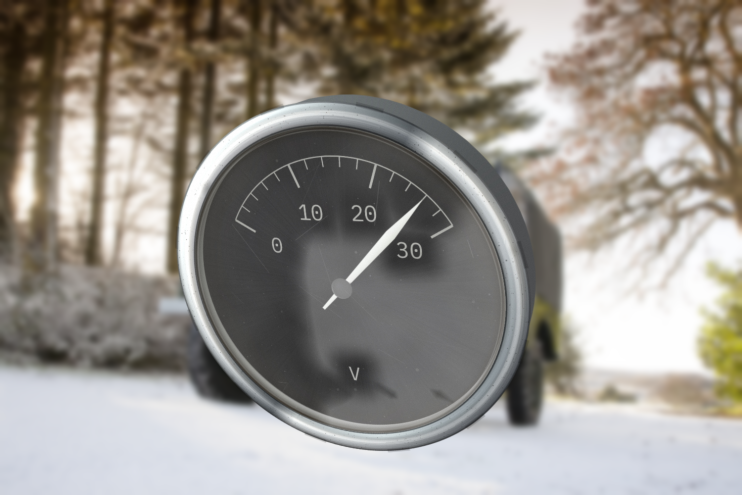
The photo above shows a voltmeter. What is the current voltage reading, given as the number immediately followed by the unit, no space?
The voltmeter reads 26V
